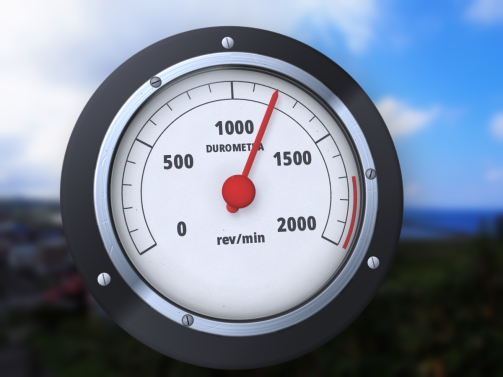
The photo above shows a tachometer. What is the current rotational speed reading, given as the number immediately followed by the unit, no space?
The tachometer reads 1200rpm
